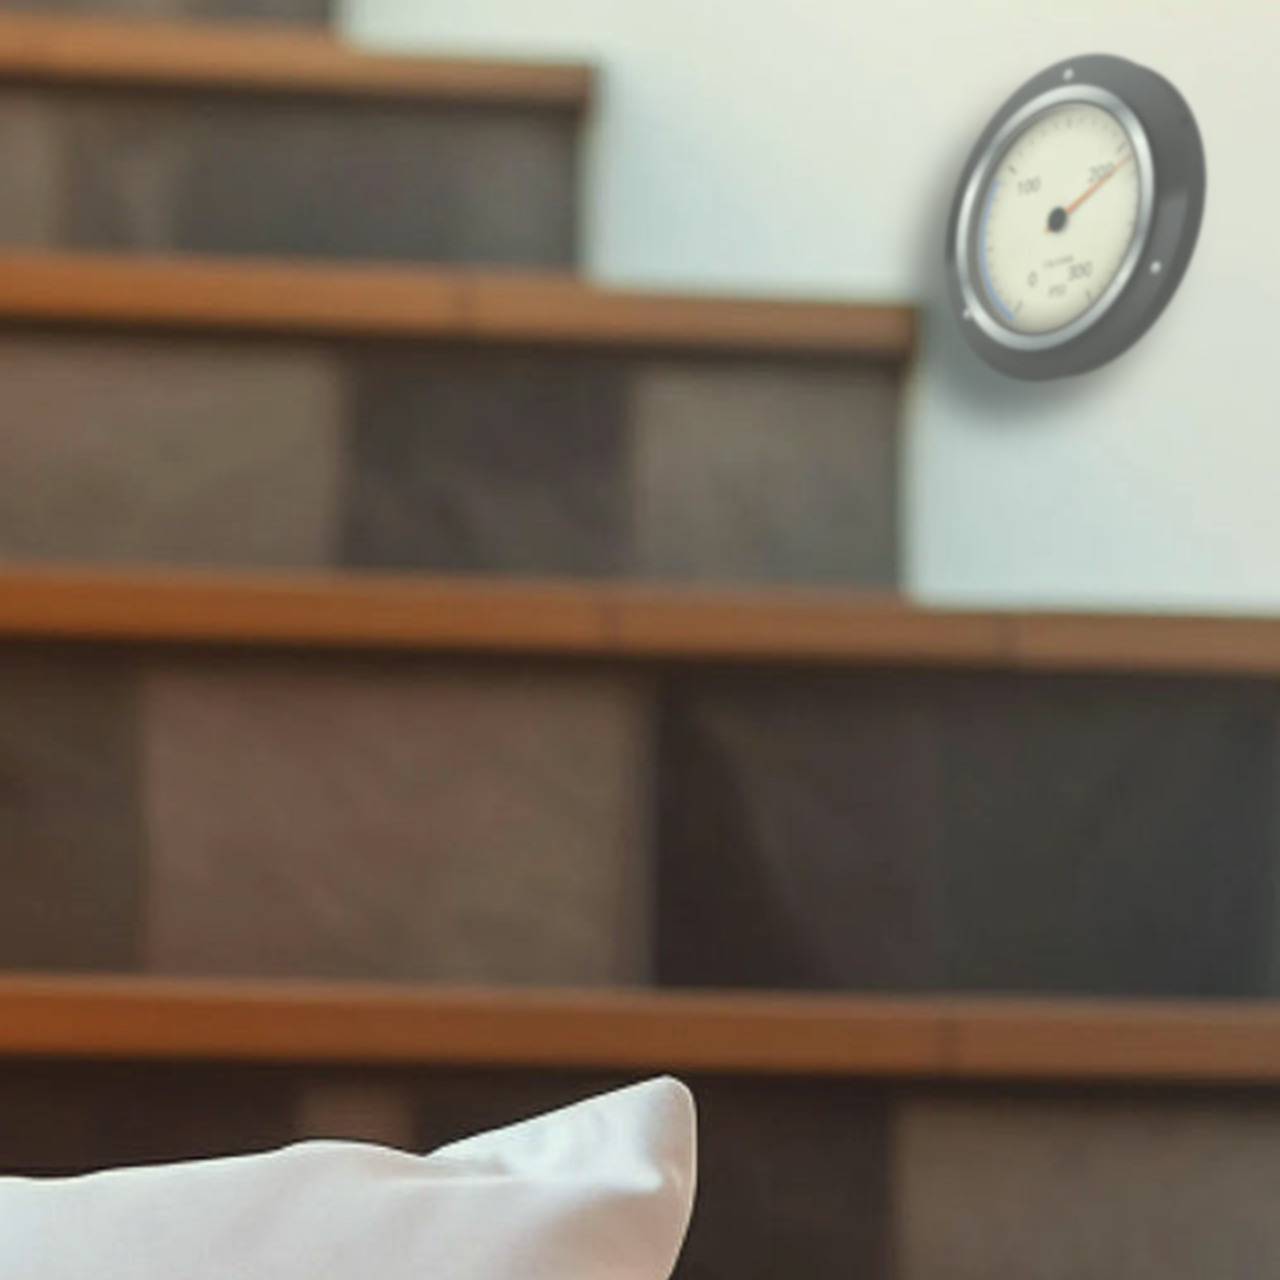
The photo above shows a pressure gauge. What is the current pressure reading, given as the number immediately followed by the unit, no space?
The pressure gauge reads 210psi
